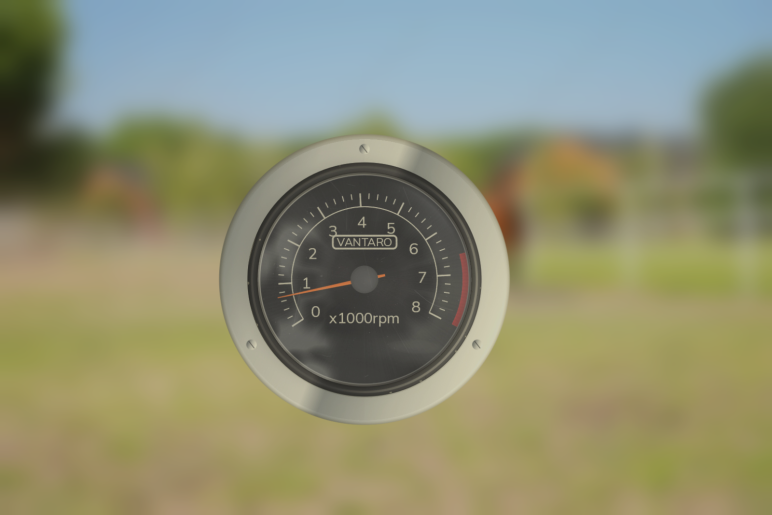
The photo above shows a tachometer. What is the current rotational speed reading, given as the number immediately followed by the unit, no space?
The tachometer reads 700rpm
